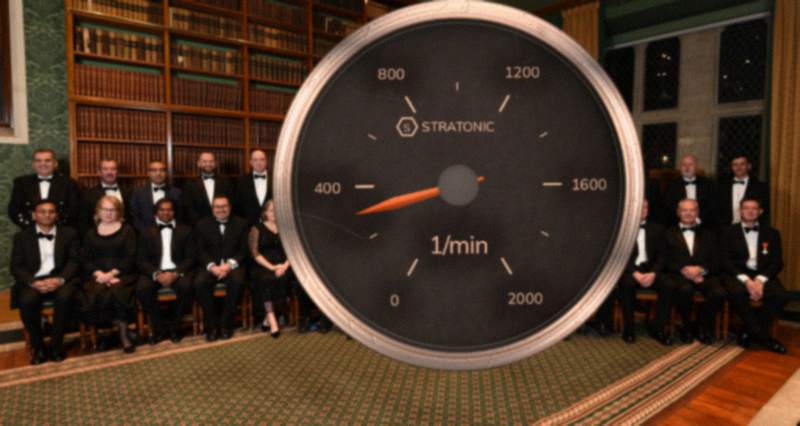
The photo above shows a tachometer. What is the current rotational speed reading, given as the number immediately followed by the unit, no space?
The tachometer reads 300rpm
